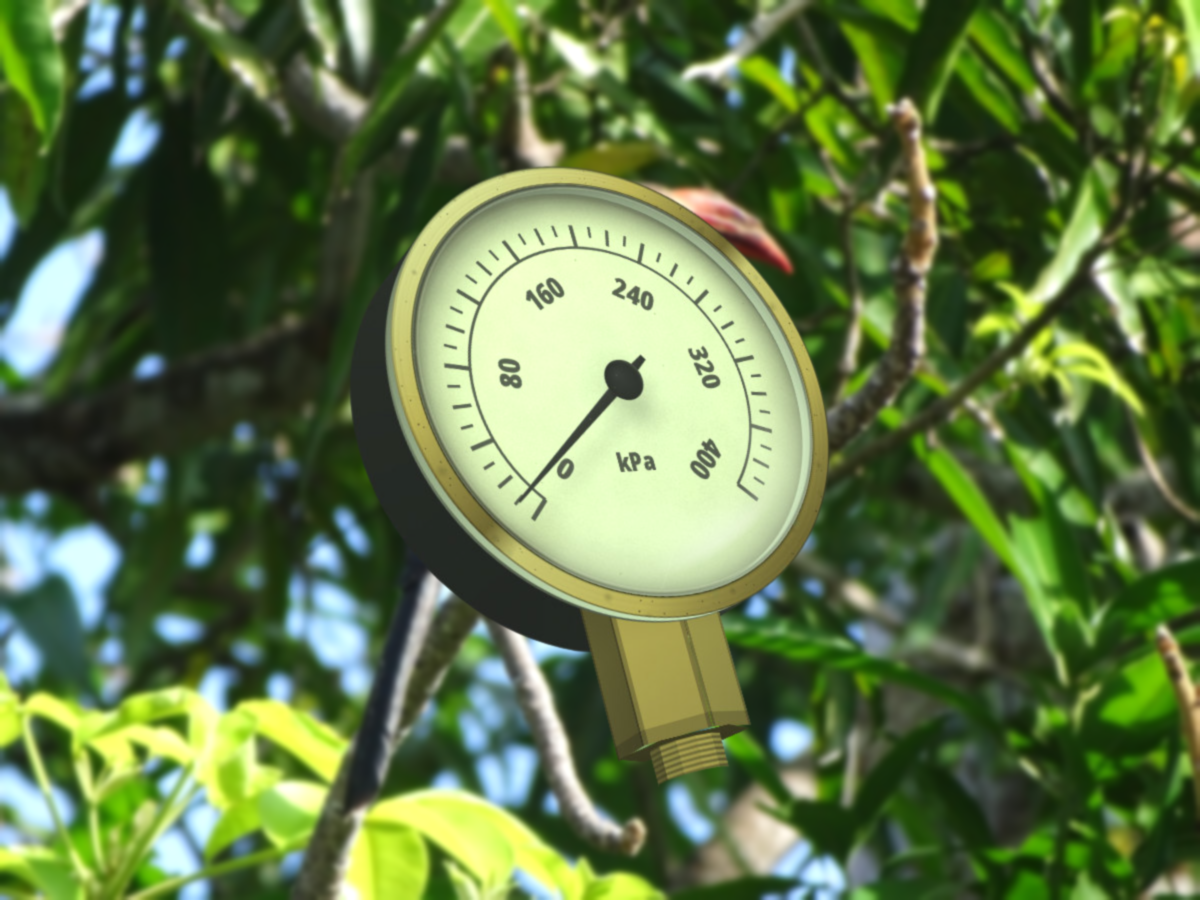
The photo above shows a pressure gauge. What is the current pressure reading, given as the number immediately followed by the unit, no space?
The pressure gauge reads 10kPa
